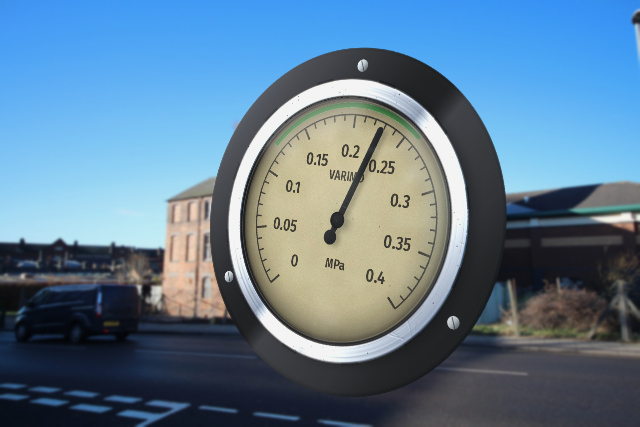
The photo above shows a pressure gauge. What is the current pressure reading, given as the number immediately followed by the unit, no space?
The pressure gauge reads 0.23MPa
